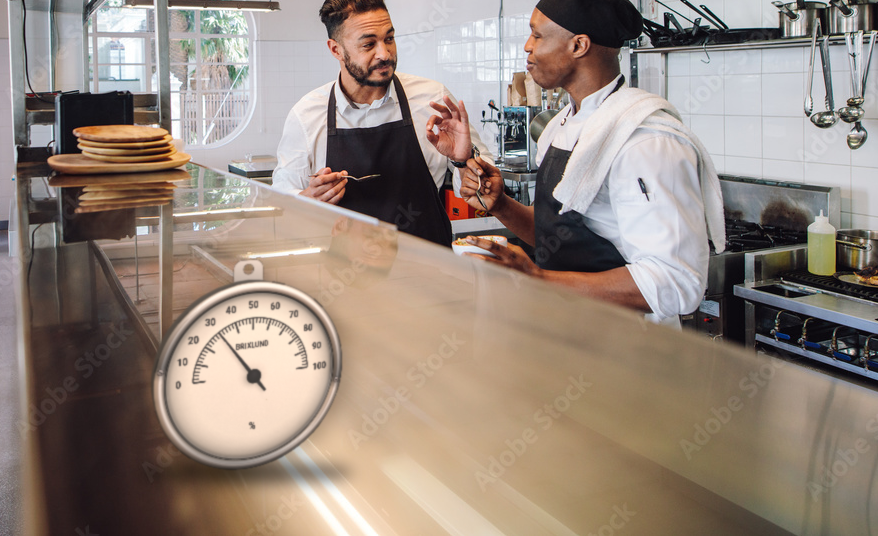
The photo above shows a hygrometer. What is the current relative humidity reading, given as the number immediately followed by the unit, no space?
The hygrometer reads 30%
